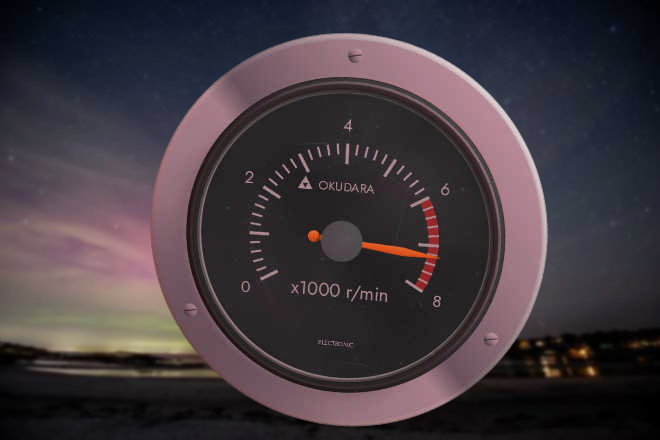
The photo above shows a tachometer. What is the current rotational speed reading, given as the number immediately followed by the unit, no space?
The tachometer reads 7200rpm
